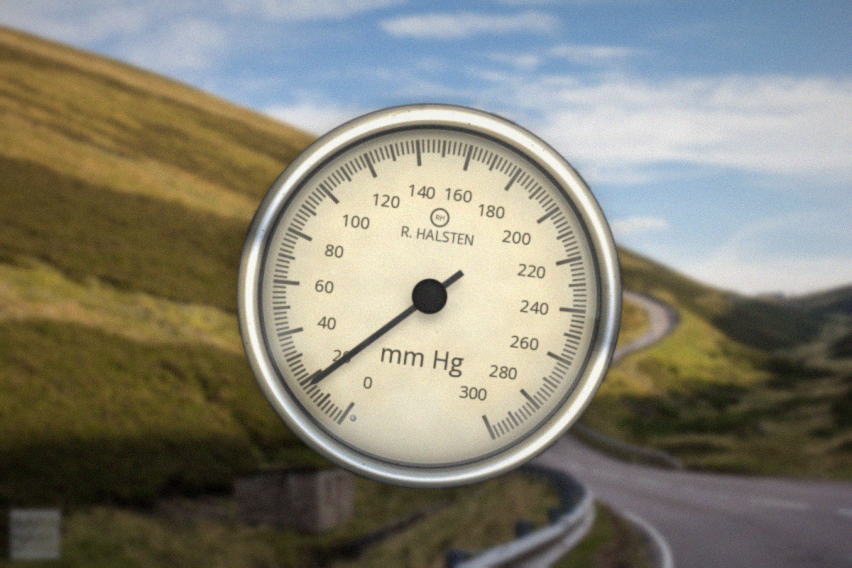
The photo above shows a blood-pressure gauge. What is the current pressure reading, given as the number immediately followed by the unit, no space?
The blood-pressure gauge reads 18mmHg
